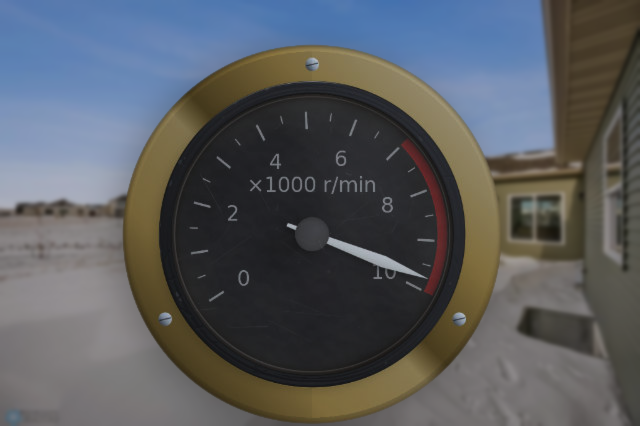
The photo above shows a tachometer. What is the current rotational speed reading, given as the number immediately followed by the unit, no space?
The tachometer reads 9750rpm
